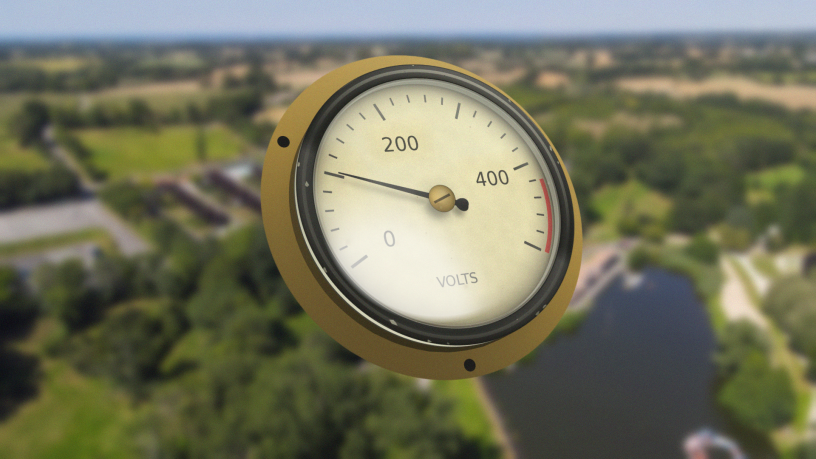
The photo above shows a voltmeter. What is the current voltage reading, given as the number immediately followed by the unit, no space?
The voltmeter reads 100V
